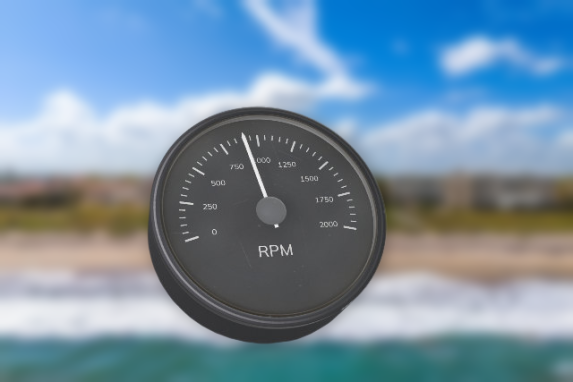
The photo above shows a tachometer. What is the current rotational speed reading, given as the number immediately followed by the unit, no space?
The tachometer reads 900rpm
